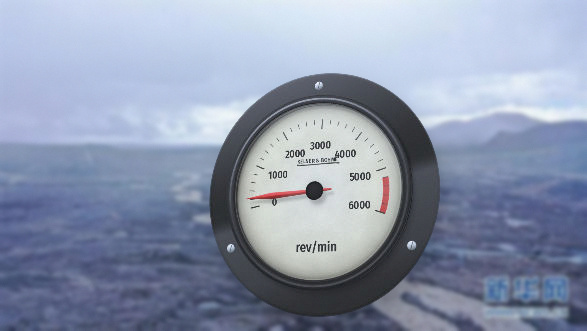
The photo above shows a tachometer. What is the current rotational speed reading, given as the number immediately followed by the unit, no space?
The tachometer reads 200rpm
